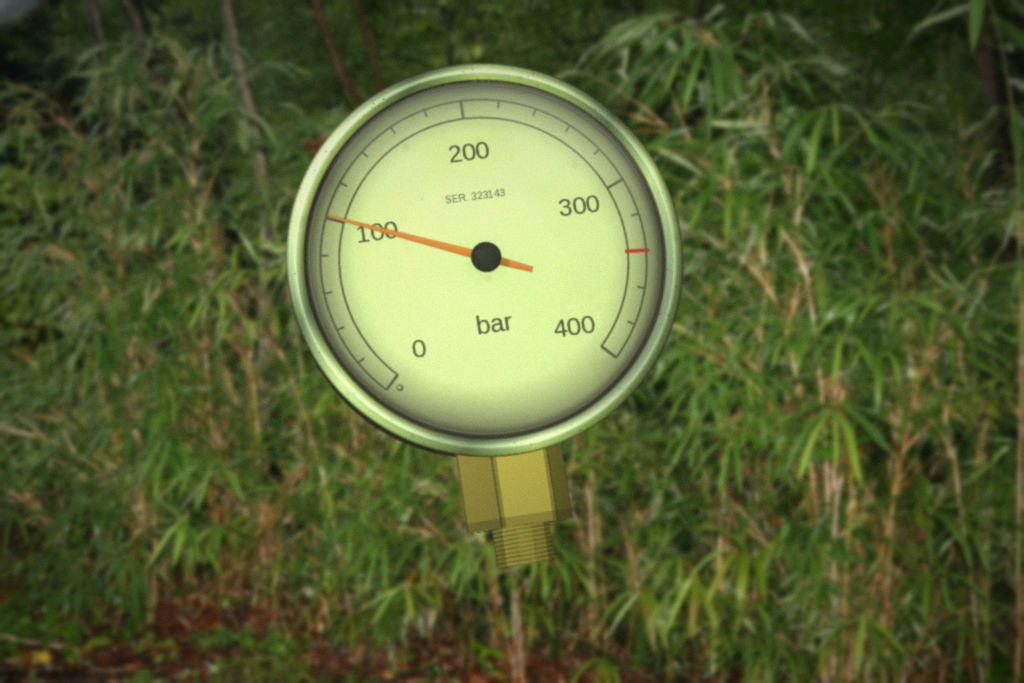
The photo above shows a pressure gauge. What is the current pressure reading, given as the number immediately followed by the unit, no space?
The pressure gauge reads 100bar
